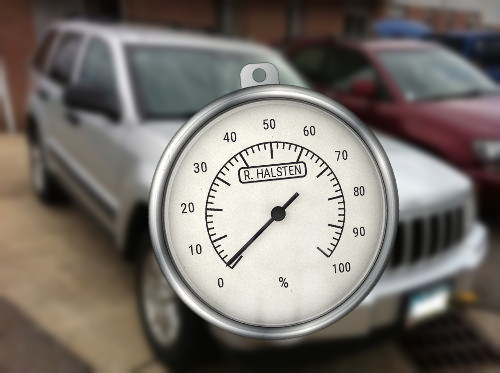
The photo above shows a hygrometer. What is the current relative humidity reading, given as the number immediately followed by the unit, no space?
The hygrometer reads 2%
